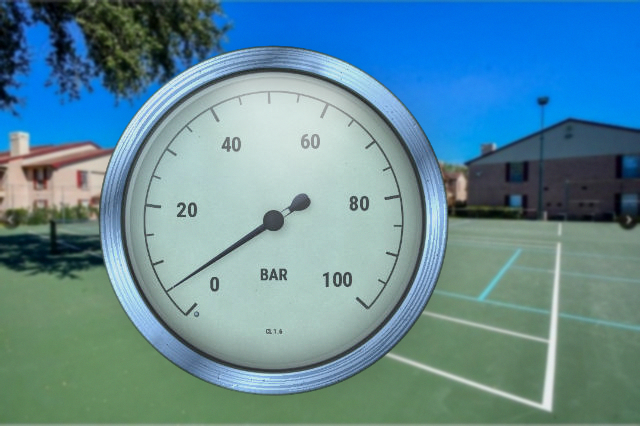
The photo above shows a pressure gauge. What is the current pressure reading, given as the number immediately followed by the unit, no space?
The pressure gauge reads 5bar
